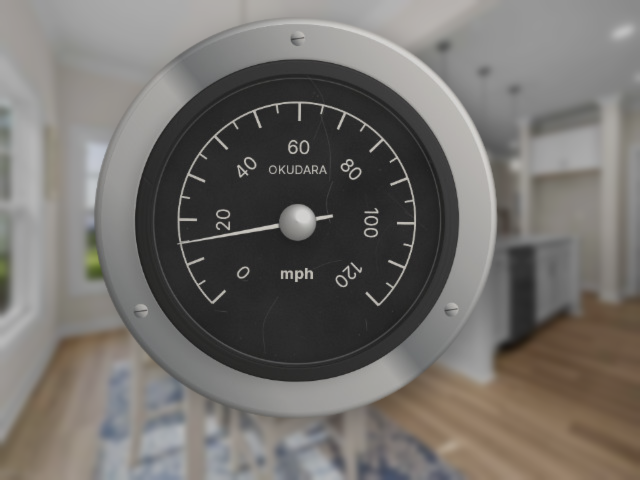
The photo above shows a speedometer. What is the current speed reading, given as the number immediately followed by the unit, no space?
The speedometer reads 15mph
